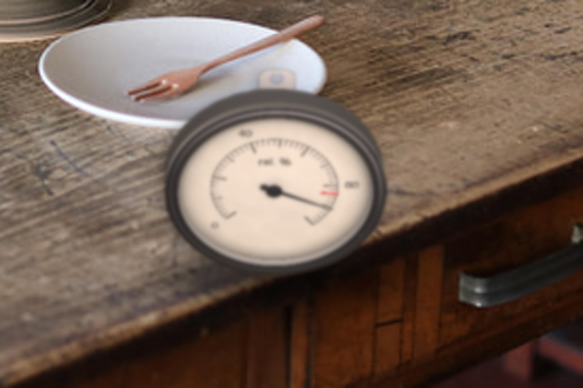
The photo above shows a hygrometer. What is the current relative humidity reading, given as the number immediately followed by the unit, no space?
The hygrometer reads 90%
